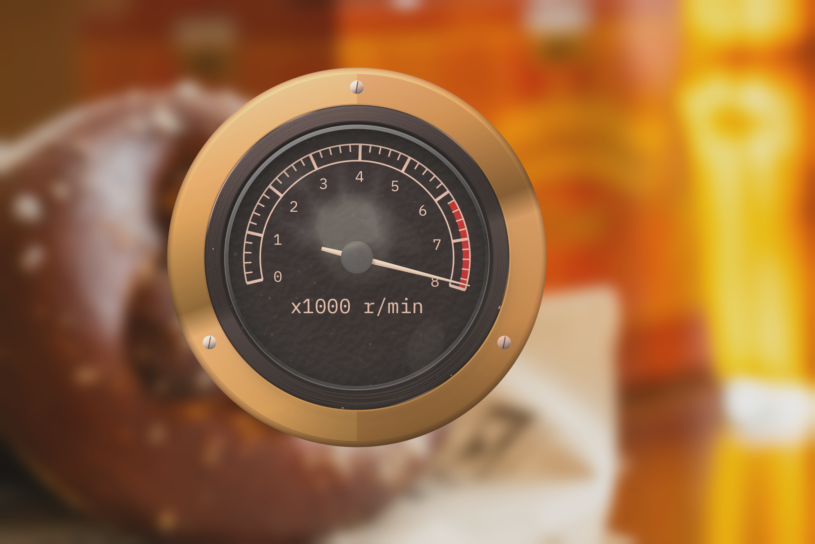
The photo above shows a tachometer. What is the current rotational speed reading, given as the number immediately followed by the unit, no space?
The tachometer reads 7900rpm
